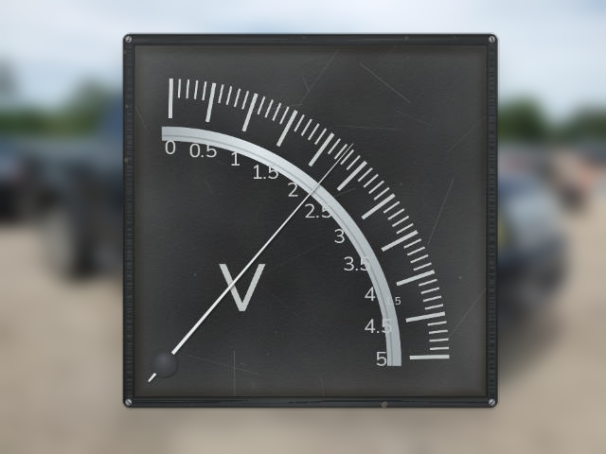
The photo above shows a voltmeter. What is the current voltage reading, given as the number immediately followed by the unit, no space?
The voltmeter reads 2.25V
